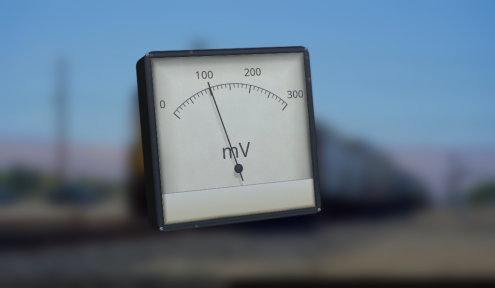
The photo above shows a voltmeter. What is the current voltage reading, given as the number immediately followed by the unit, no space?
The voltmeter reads 100mV
